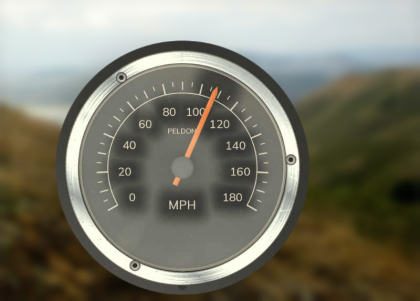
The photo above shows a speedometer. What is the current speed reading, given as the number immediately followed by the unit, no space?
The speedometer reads 107.5mph
